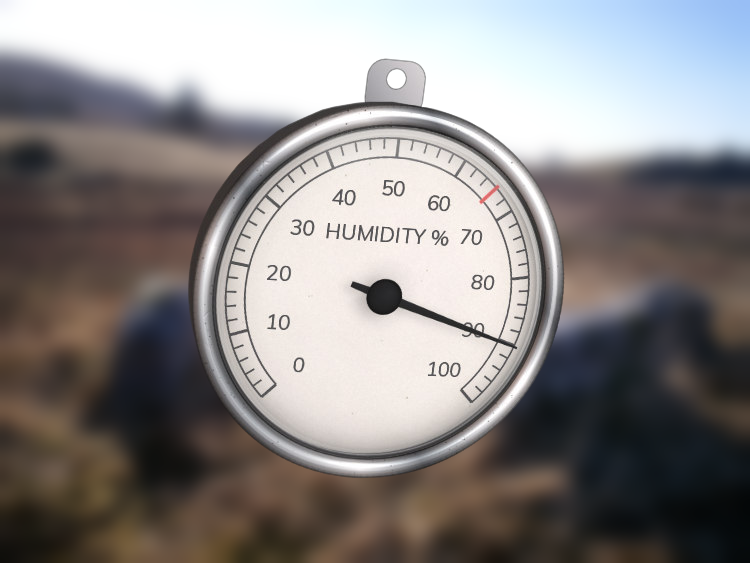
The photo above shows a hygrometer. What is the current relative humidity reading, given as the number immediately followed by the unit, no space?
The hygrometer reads 90%
